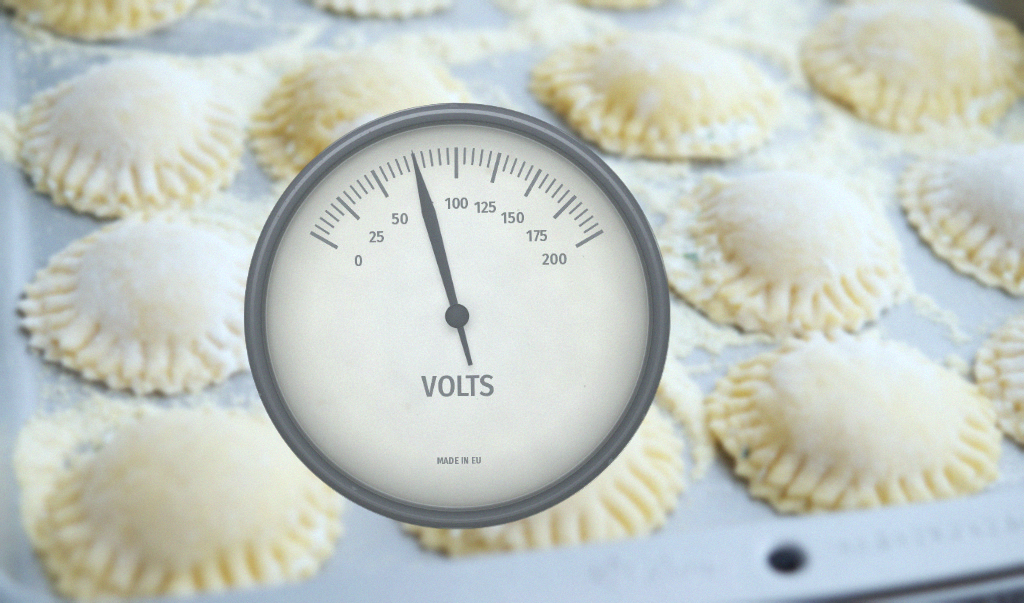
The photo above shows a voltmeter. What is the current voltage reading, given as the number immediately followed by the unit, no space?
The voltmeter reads 75V
